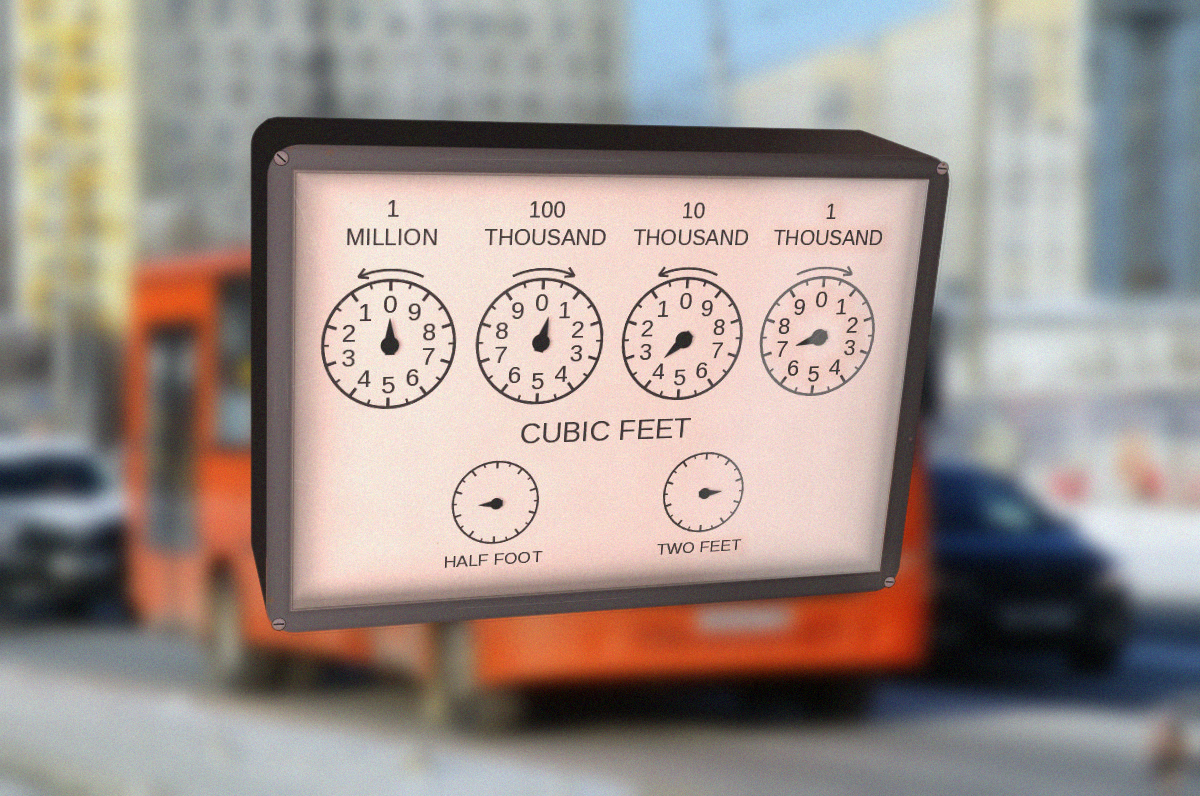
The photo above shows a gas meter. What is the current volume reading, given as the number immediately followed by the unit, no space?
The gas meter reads 3700ft³
